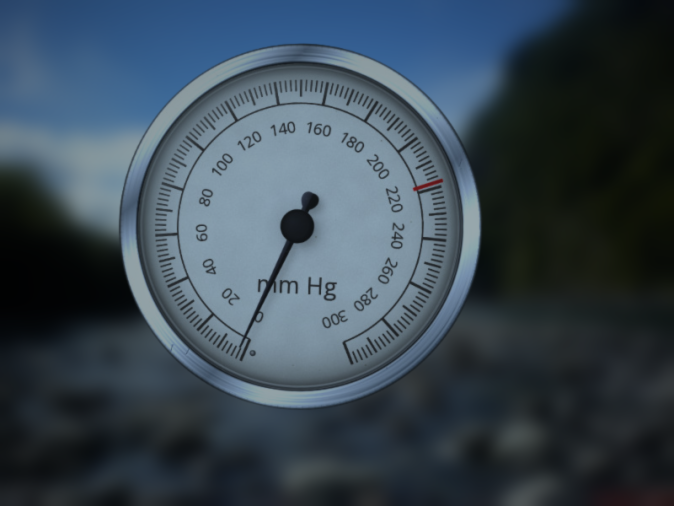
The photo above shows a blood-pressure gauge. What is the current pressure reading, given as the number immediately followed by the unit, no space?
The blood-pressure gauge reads 2mmHg
